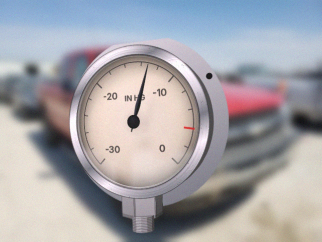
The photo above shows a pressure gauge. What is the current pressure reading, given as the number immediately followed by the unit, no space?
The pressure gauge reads -13inHg
